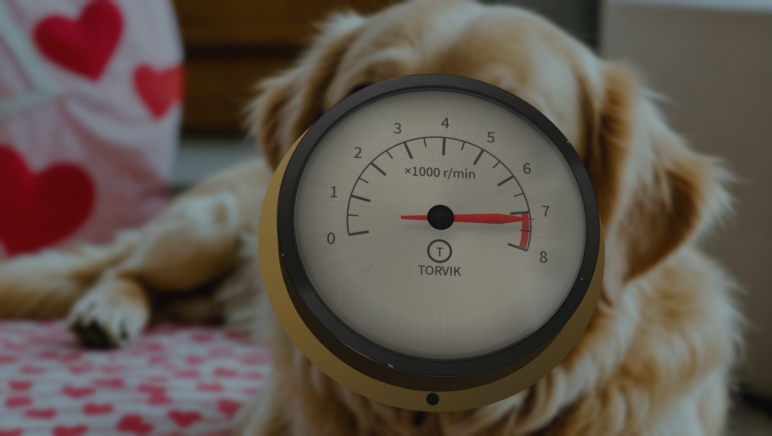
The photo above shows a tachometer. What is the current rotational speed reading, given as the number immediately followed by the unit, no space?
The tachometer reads 7250rpm
